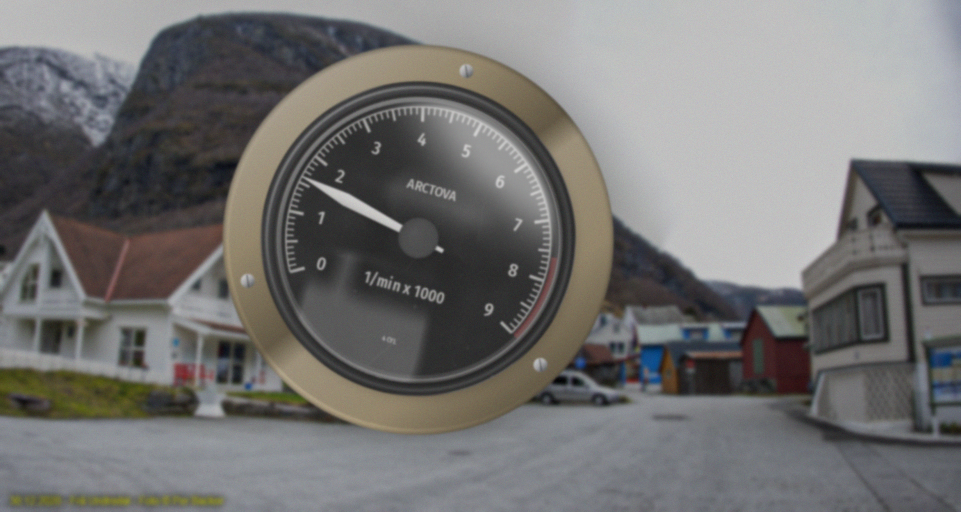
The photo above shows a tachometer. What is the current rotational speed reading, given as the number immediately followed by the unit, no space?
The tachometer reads 1600rpm
